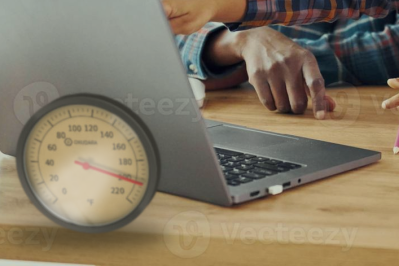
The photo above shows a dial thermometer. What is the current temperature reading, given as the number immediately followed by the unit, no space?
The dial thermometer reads 200°F
